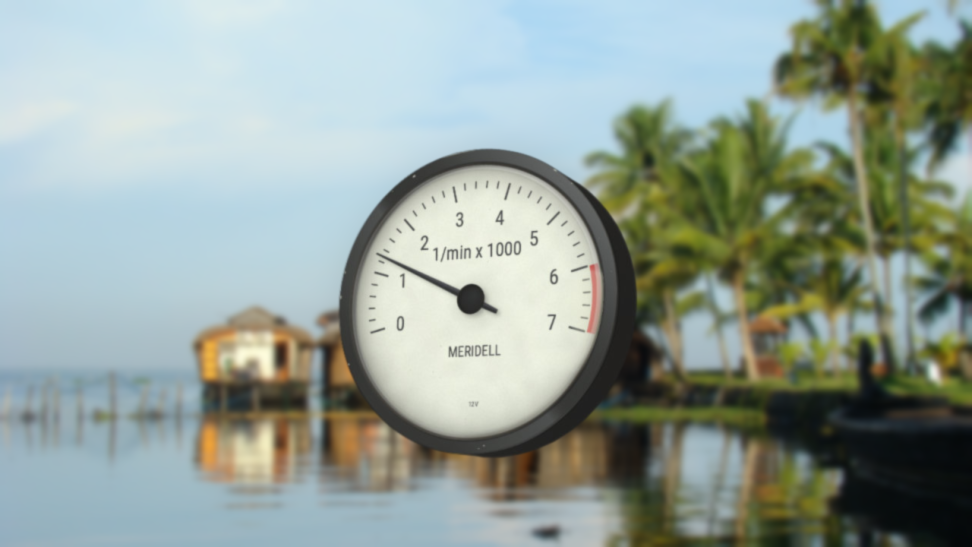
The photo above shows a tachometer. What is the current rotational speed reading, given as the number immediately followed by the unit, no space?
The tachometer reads 1300rpm
